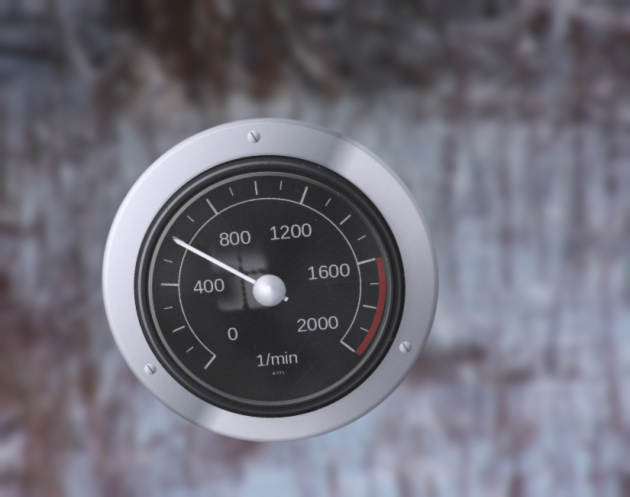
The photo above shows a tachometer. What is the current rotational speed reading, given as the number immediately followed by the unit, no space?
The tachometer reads 600rpm
